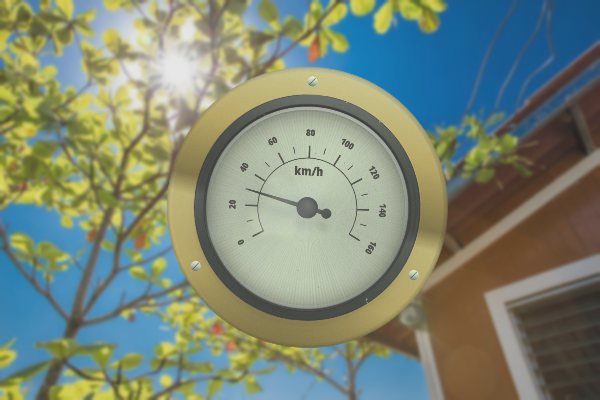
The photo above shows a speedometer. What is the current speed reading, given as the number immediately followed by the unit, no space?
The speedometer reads 30km/h
